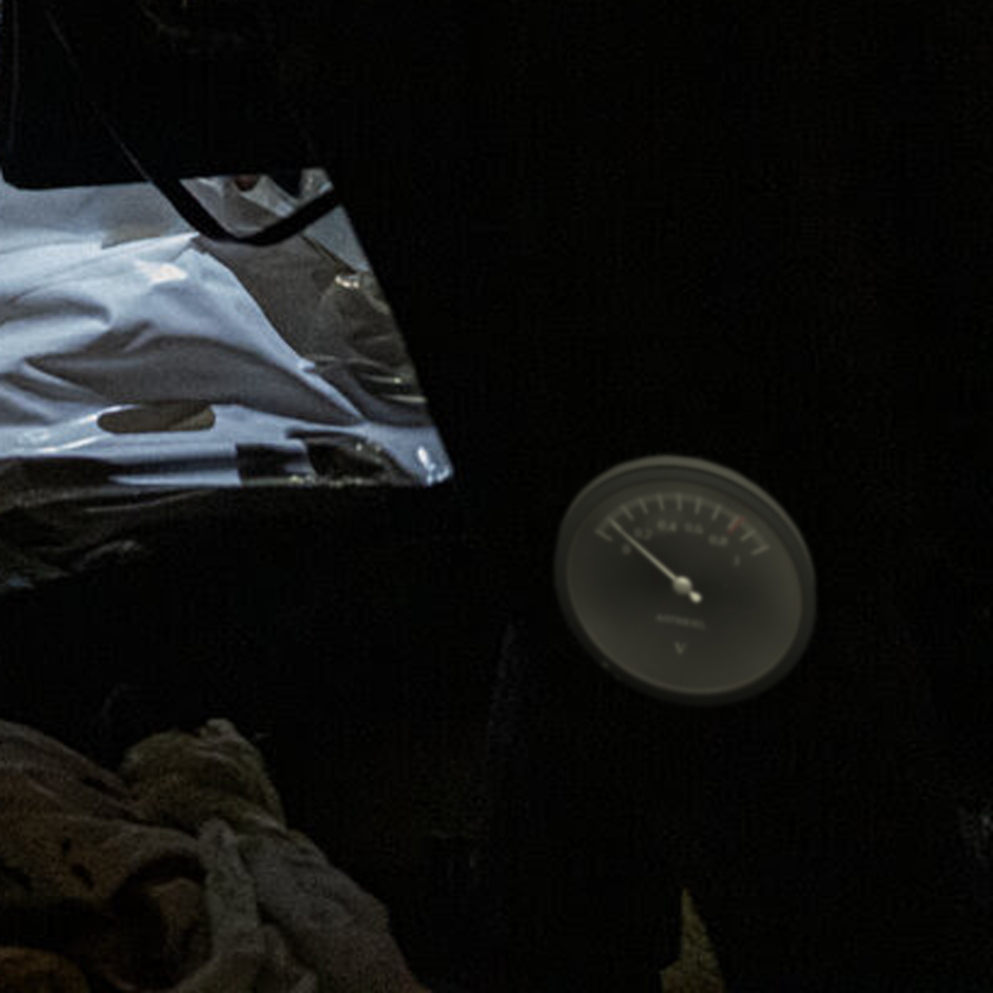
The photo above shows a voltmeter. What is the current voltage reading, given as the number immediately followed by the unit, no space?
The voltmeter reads 0.1V
